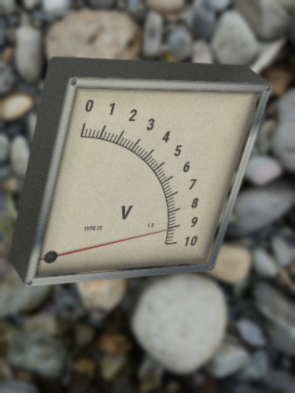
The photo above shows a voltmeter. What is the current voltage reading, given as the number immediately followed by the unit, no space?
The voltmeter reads 9V
